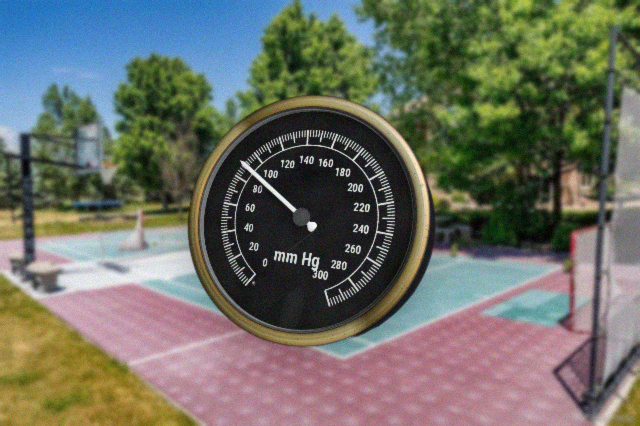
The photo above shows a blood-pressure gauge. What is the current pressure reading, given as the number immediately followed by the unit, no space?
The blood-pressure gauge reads 90mmHg
